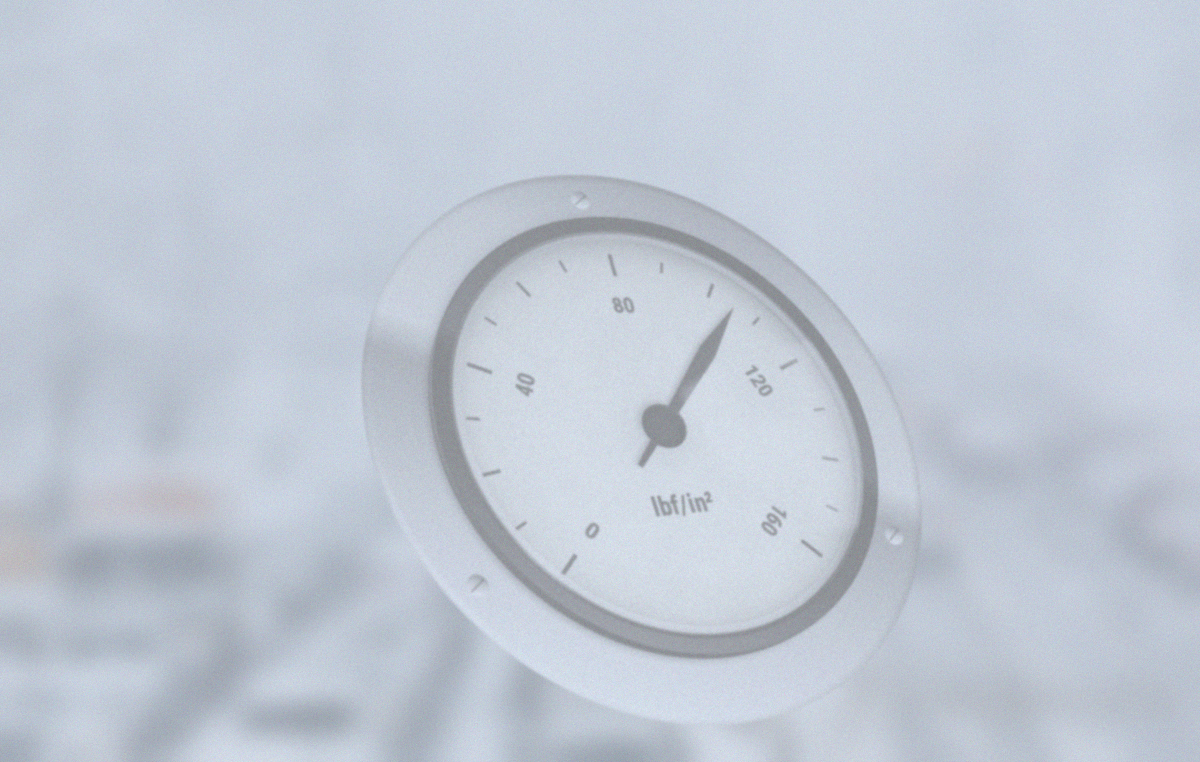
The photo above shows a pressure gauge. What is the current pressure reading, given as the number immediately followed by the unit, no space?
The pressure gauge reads 105psi
